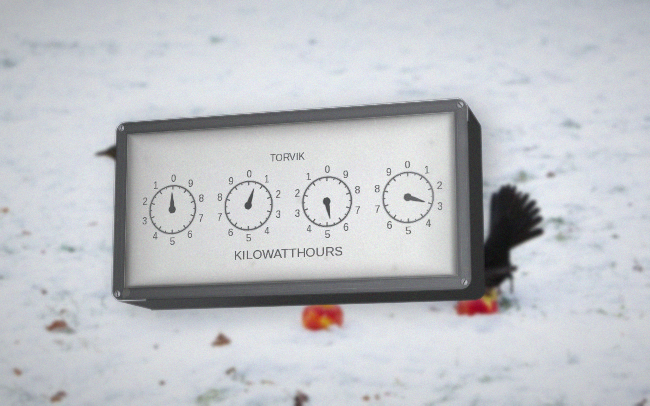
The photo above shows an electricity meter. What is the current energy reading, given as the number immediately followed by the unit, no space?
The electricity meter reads 53kWh
